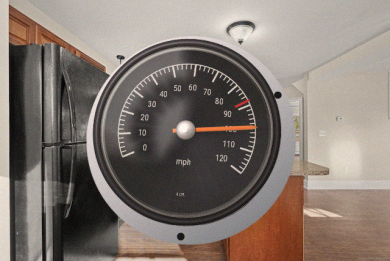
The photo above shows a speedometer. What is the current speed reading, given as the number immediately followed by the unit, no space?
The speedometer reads 100mph
